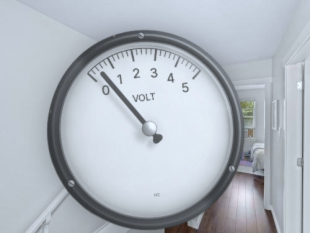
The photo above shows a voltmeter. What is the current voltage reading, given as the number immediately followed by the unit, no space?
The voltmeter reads 0.4V
